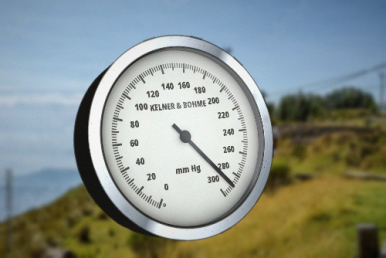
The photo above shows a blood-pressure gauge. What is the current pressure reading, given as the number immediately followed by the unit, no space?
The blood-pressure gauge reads 290mmHg
